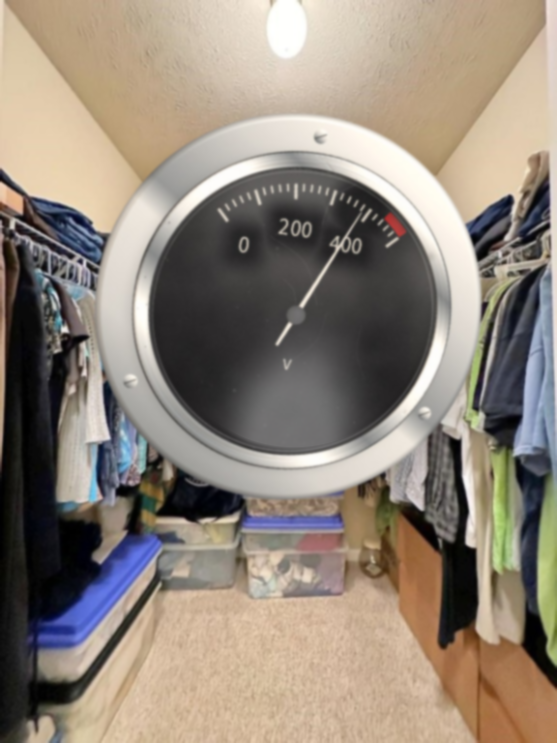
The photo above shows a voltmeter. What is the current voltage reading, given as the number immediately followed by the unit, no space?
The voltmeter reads 380V
